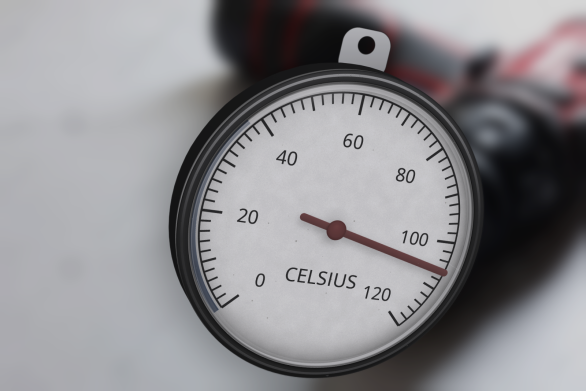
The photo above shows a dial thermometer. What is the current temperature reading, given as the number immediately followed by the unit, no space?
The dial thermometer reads 106°C
